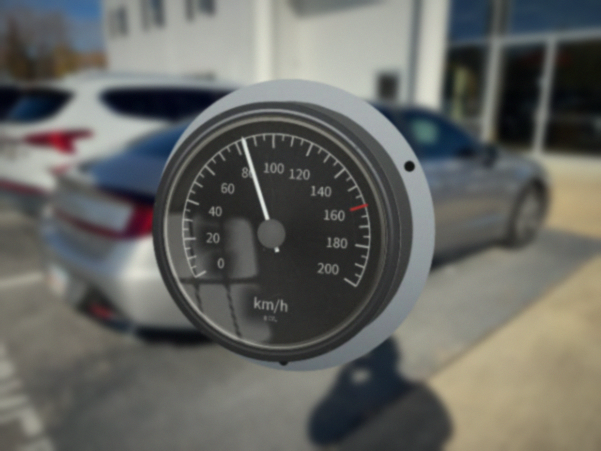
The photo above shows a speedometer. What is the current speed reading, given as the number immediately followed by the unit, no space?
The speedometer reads 85km/h
